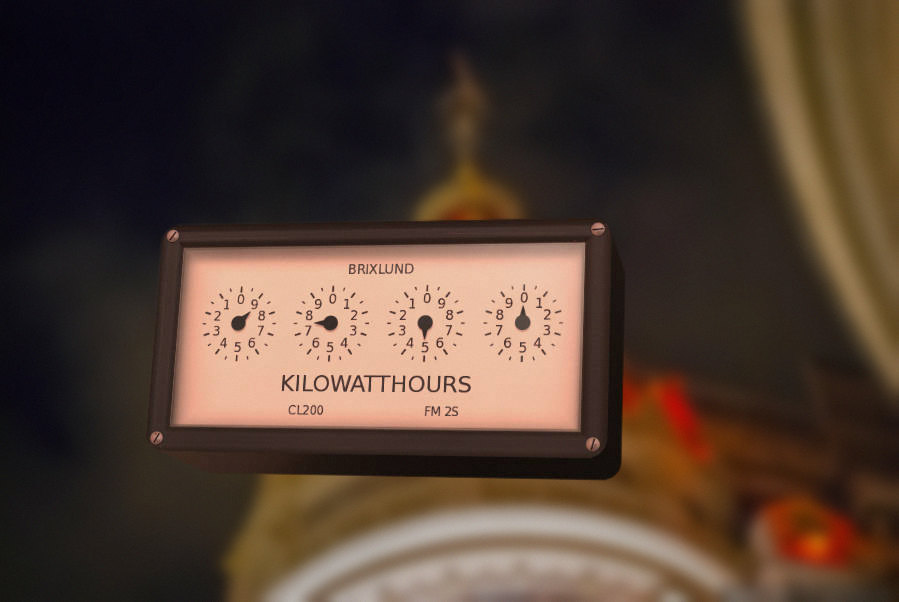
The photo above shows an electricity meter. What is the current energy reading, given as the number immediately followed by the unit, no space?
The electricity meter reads 8750kWh
